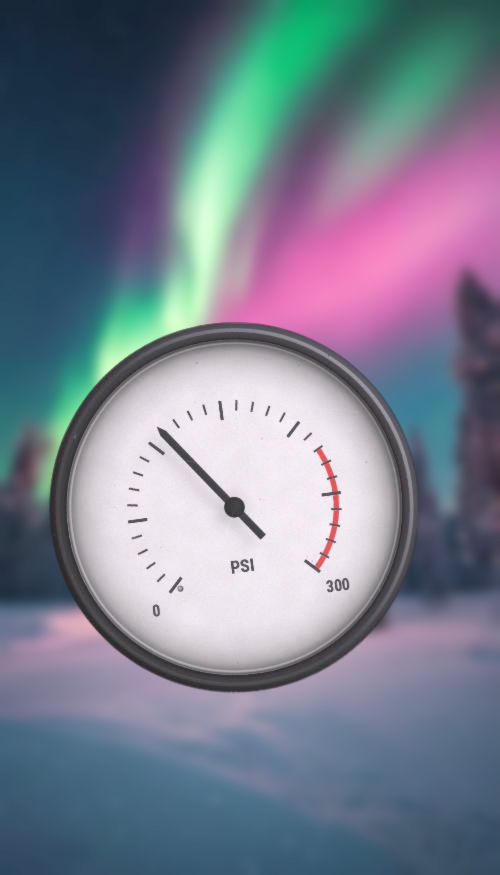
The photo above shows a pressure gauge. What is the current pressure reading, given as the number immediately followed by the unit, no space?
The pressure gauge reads 110psi
